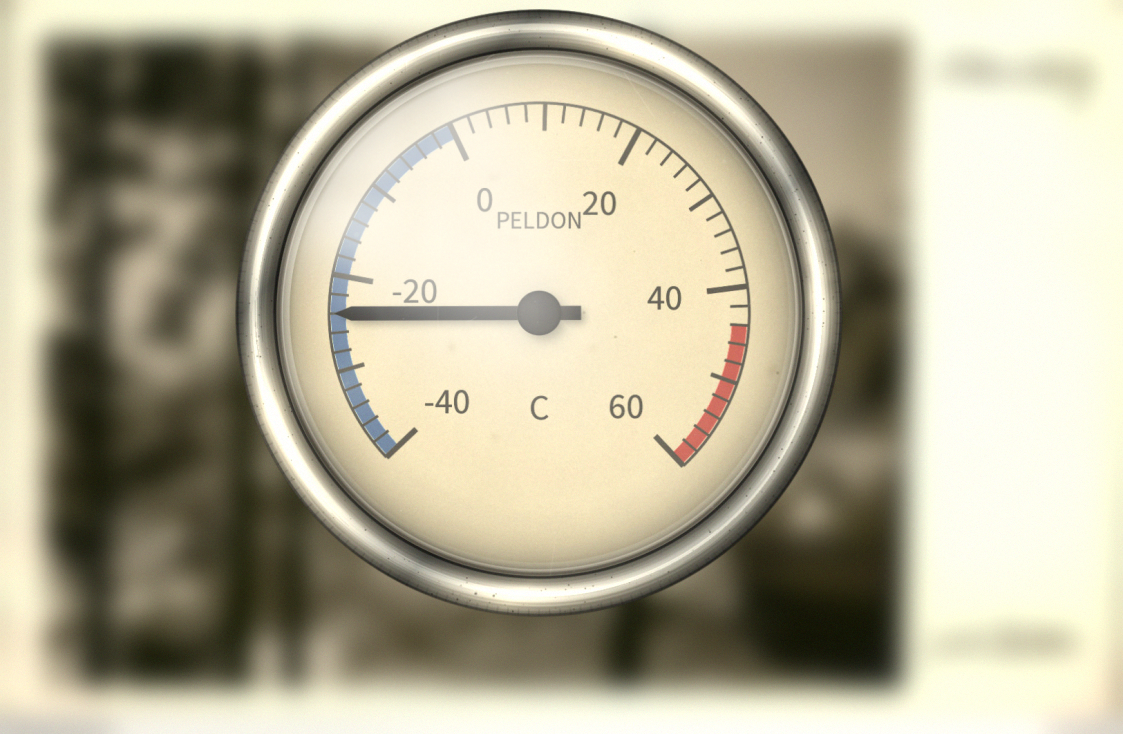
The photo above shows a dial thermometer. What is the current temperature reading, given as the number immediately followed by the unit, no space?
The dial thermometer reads -24°C
